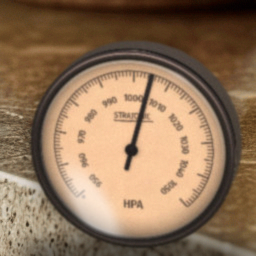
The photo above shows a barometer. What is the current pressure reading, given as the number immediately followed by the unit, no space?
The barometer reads 1005hPa
